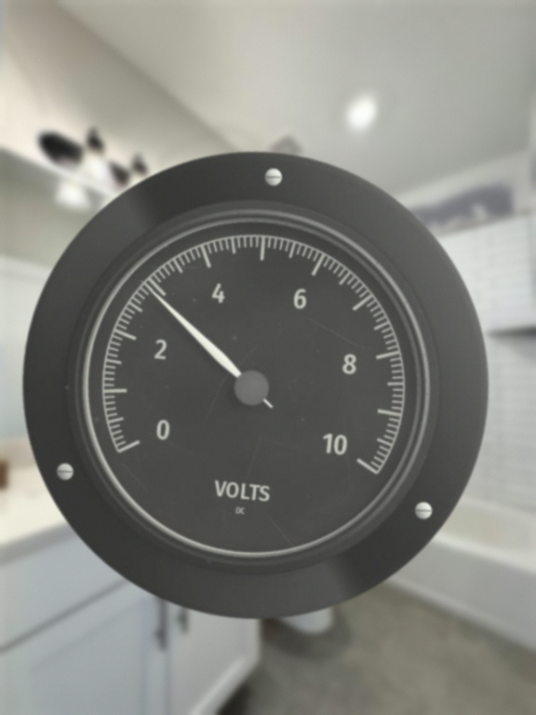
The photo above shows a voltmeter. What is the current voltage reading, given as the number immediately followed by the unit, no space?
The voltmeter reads 2.9V
